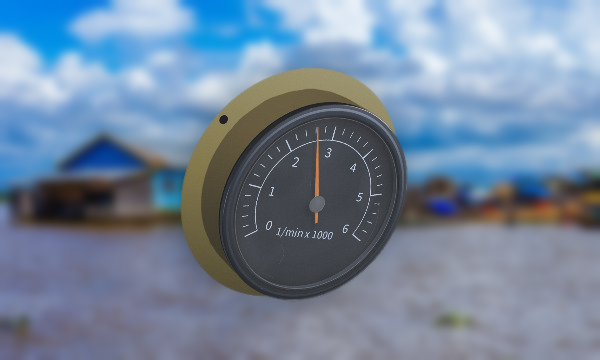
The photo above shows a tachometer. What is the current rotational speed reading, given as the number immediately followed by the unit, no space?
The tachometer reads 2600rpm
